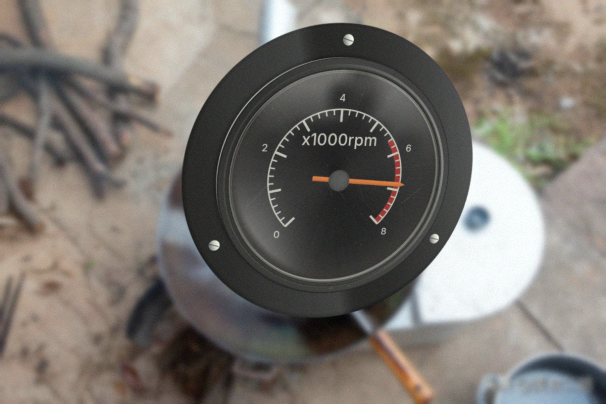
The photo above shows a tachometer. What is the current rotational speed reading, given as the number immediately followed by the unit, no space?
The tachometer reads 6800rpm
